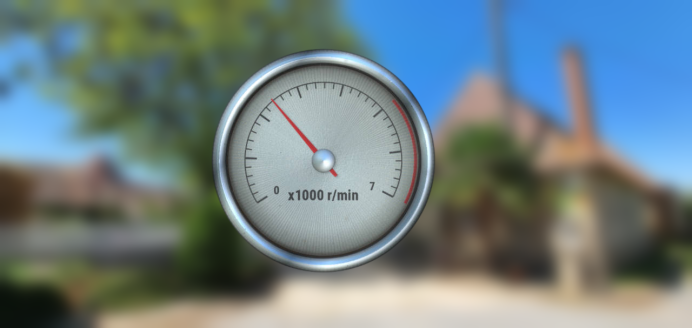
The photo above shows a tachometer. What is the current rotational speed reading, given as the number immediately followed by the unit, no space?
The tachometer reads 2400rpm
